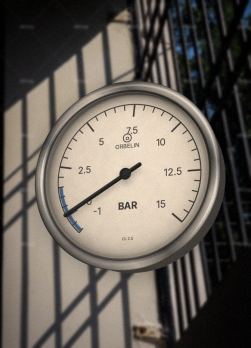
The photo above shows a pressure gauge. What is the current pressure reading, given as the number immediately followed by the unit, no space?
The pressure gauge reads 0bar
